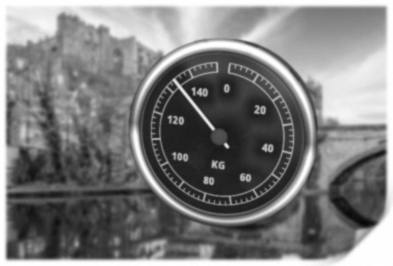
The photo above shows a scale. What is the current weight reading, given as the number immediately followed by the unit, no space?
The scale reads 134kg
